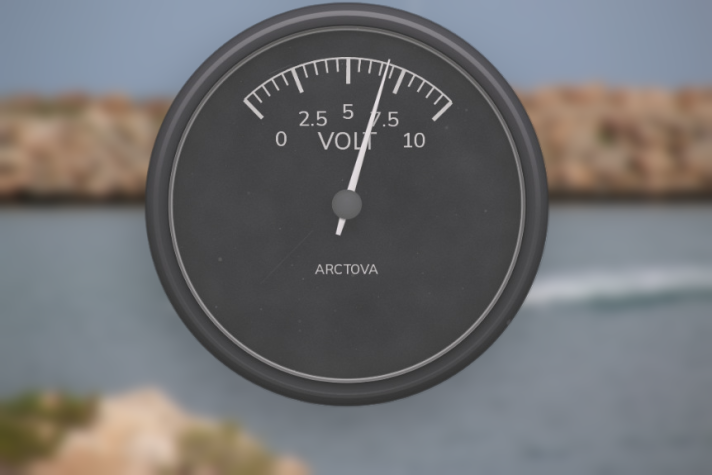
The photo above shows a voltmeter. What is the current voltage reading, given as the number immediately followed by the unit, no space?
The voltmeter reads 6.75V
